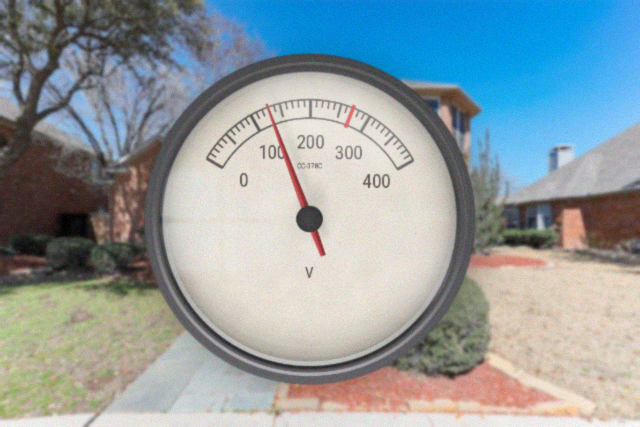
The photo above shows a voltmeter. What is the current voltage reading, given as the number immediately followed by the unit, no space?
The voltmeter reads 130V
